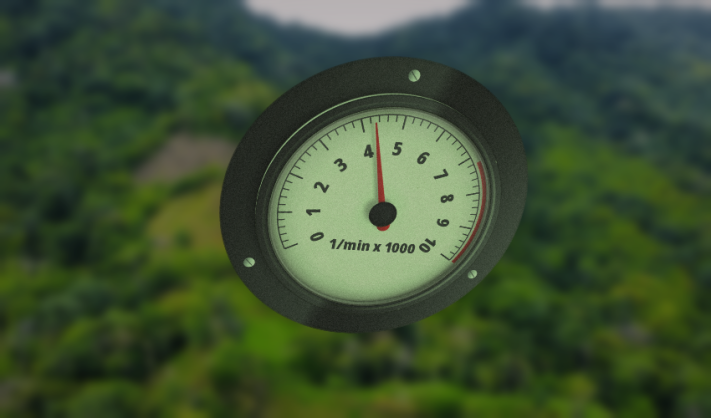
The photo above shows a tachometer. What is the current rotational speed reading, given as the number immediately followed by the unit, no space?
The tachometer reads 4300rpm
